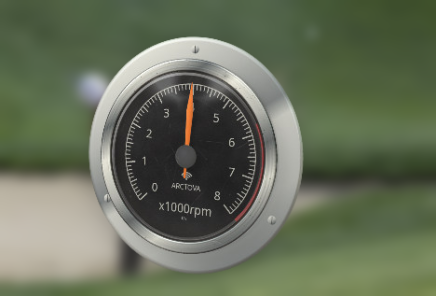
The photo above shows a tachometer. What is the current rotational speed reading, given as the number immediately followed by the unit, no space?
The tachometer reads 4000rpm
